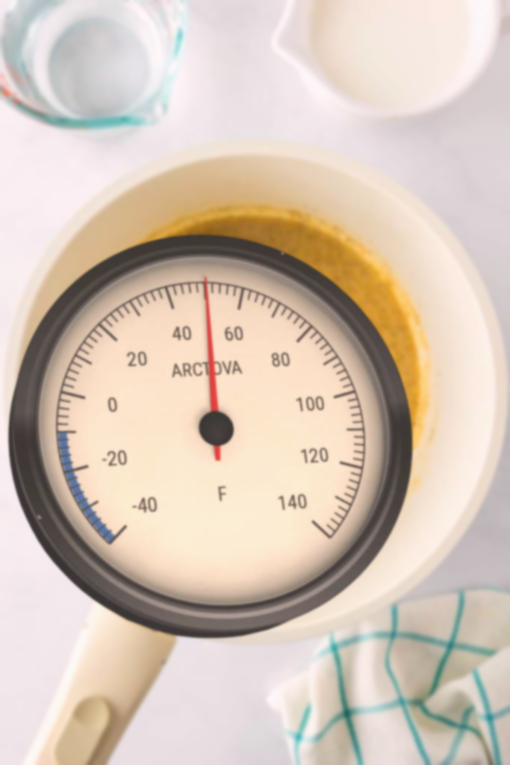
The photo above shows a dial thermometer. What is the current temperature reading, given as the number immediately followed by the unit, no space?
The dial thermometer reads 50°F
